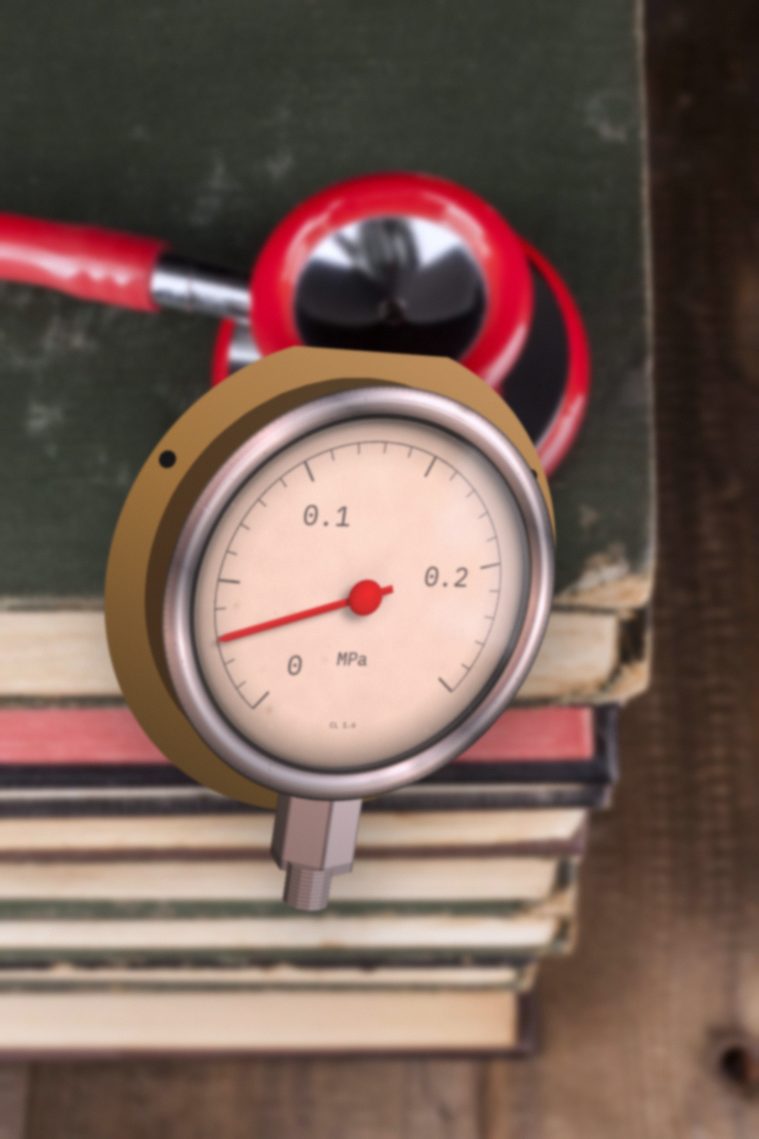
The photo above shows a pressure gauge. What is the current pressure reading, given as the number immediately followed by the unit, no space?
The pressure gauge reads 0.03MPa
